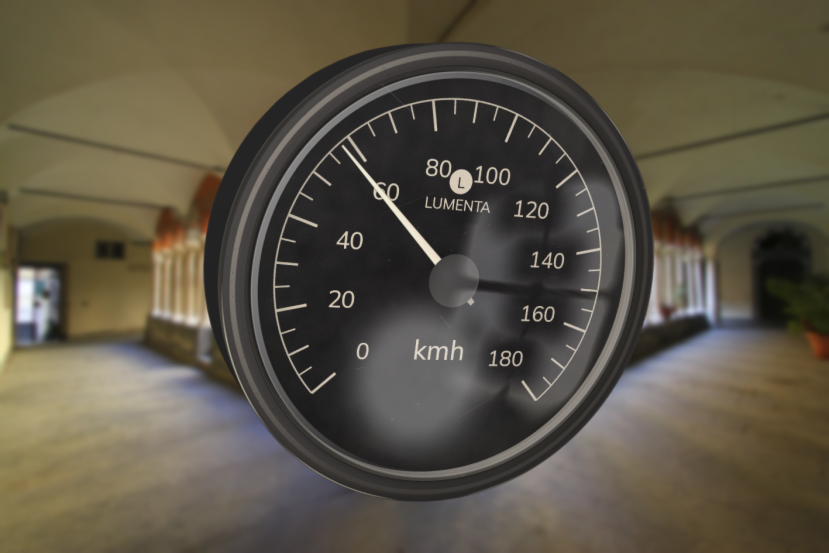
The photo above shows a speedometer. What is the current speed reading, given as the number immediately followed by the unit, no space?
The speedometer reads 57.5km/h
